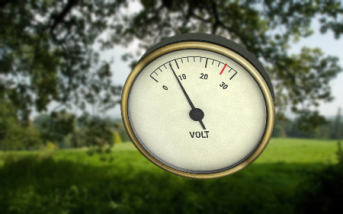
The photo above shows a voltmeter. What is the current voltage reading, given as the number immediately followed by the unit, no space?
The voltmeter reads 8V
